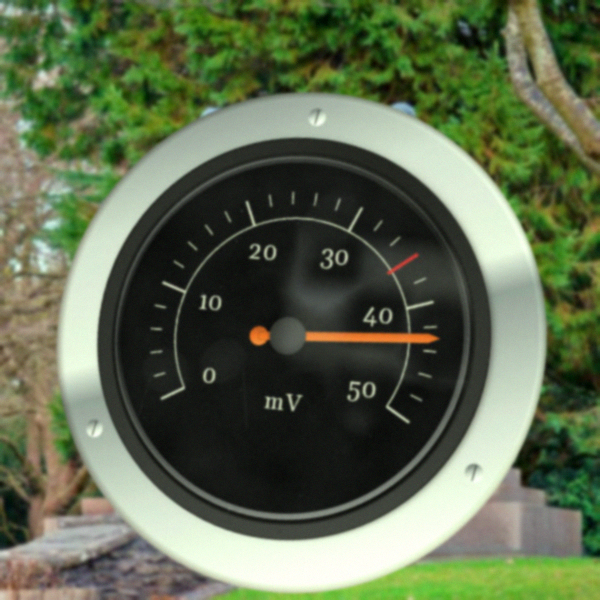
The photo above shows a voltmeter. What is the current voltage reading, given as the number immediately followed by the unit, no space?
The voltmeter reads 43mV
